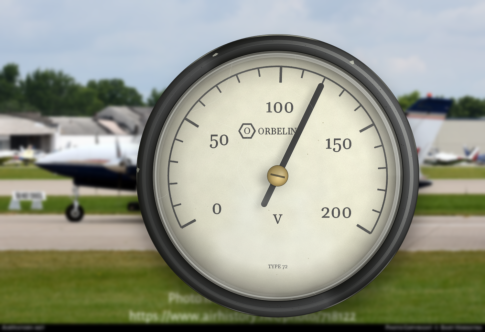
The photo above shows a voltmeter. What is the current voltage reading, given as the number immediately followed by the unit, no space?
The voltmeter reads 120V
